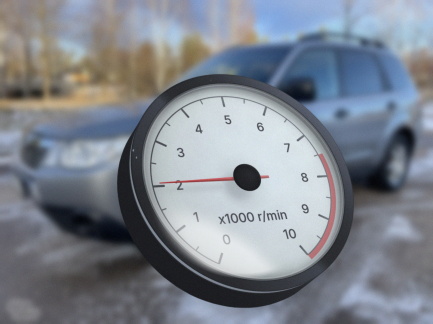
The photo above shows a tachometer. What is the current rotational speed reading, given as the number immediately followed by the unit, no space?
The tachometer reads 2000rpm
